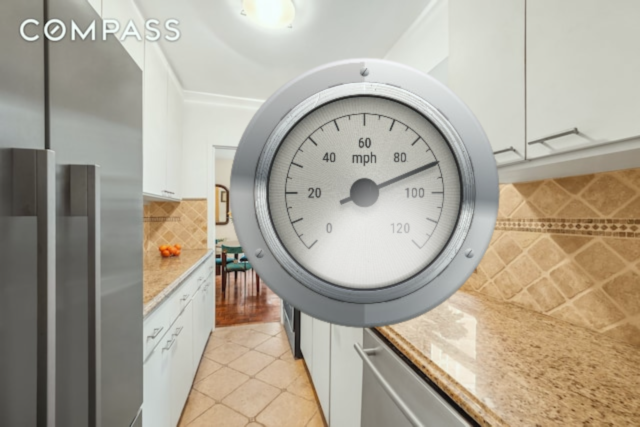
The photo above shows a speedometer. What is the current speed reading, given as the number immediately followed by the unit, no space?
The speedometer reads 90mph
